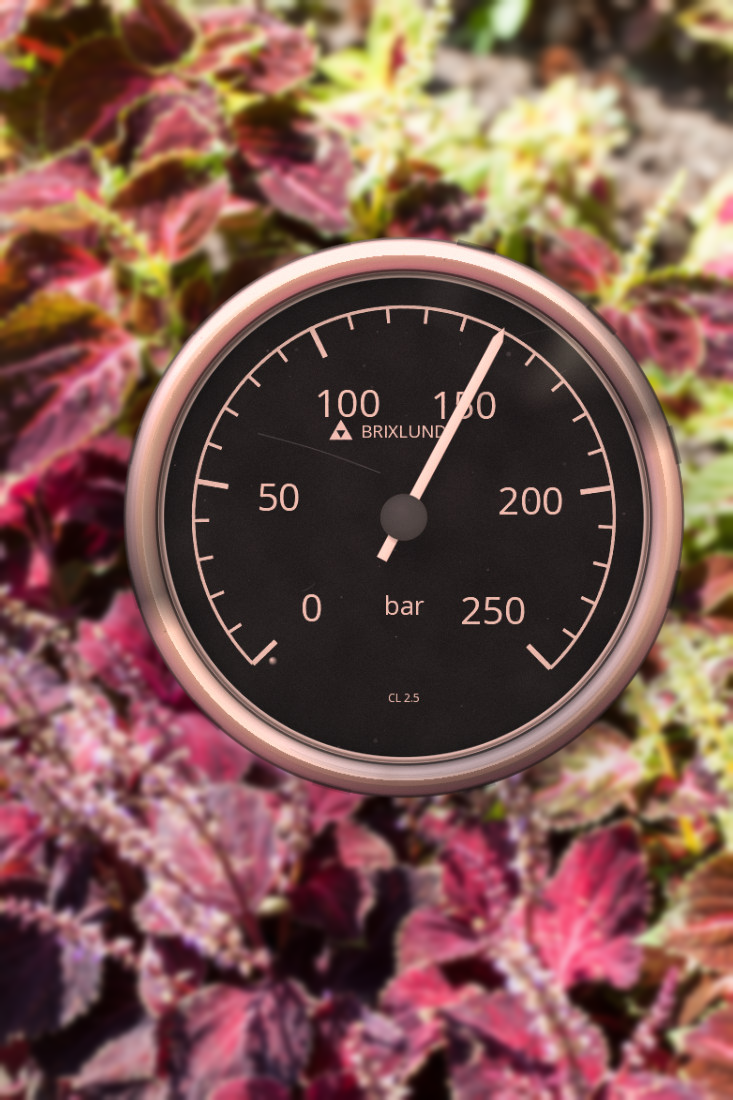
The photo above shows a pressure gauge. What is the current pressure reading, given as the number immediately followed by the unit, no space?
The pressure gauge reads 150bar
